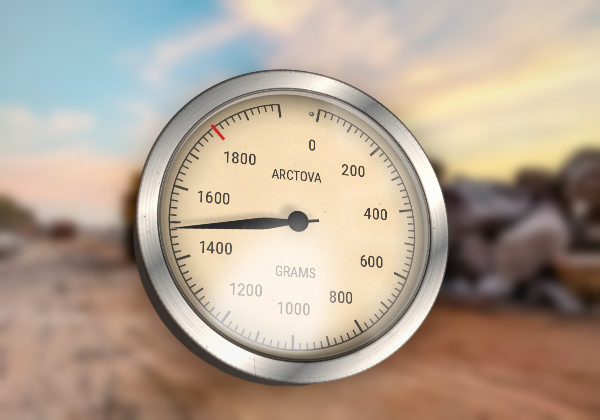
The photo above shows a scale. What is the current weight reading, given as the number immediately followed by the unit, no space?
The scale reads 1480g
